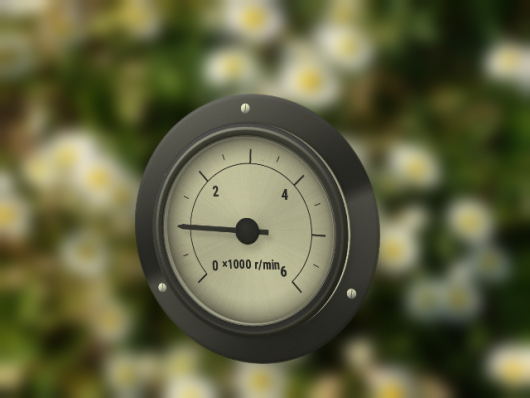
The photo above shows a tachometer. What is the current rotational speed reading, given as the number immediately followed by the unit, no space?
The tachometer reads 1000rpm
